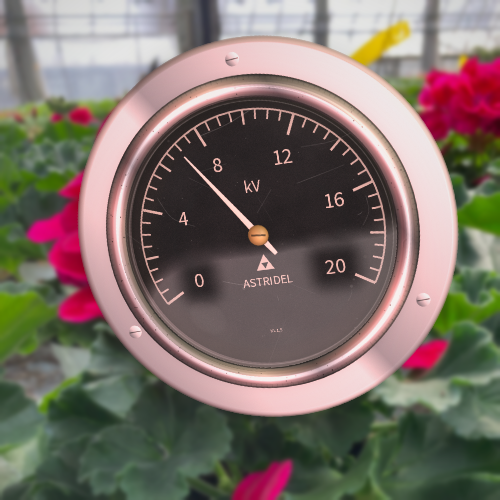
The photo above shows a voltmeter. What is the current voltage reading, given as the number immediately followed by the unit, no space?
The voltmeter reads 7kV
